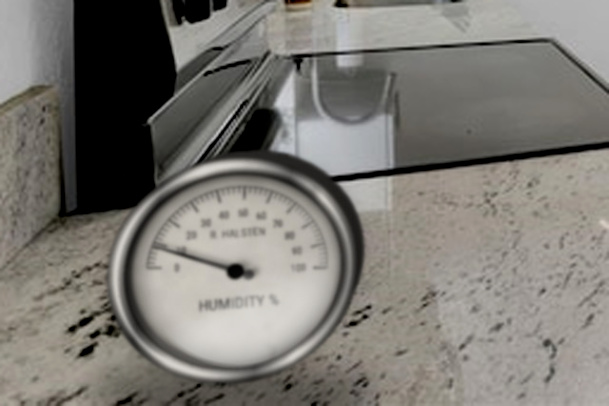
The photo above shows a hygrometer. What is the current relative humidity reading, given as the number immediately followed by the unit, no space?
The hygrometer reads 10%
